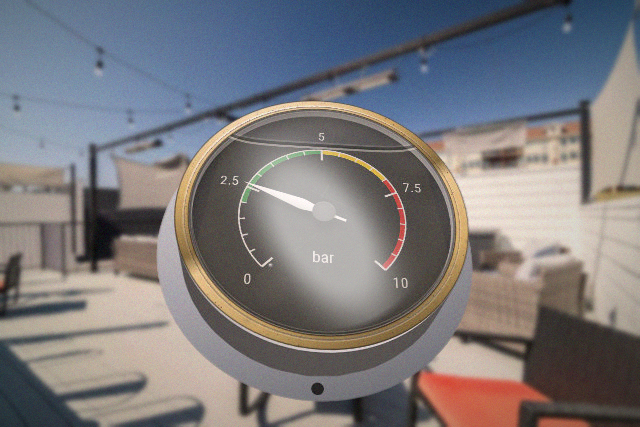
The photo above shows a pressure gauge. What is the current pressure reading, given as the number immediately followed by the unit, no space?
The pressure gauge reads 2.5bar
